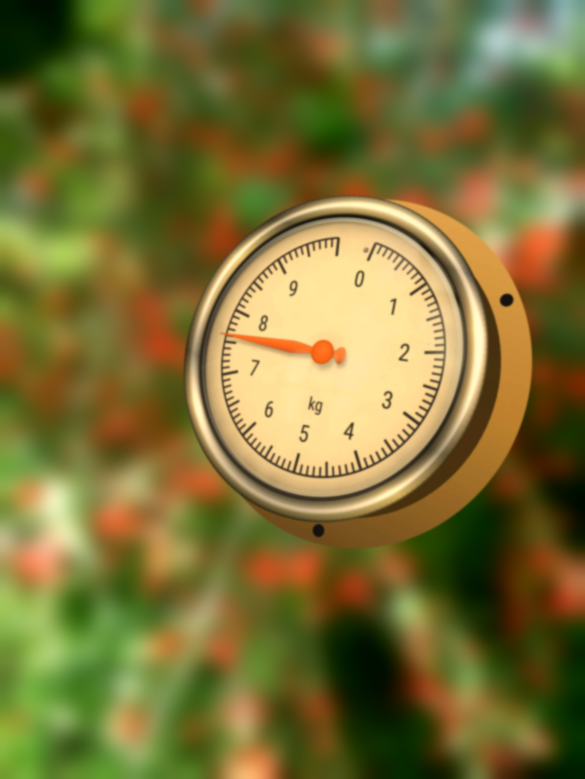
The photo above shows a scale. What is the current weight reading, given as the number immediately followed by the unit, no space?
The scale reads 7.6kg
